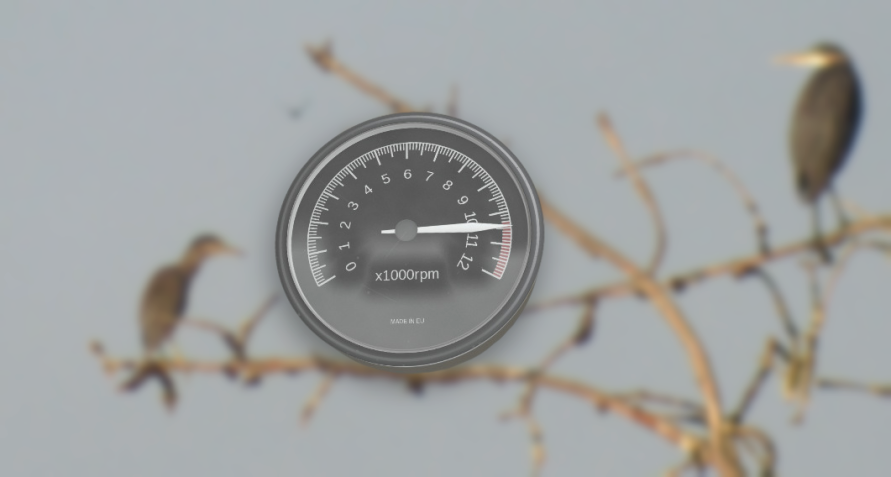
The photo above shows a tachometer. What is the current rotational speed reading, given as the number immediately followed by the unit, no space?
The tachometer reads 10500rpm
